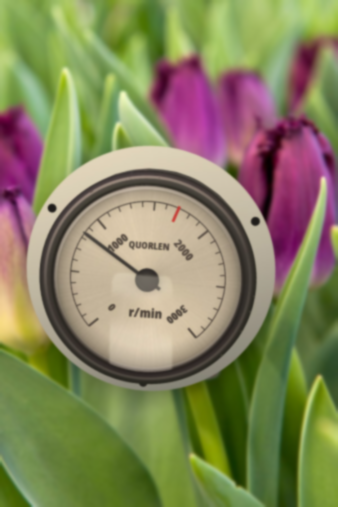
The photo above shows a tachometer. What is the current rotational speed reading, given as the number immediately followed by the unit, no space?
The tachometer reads 850rpm
